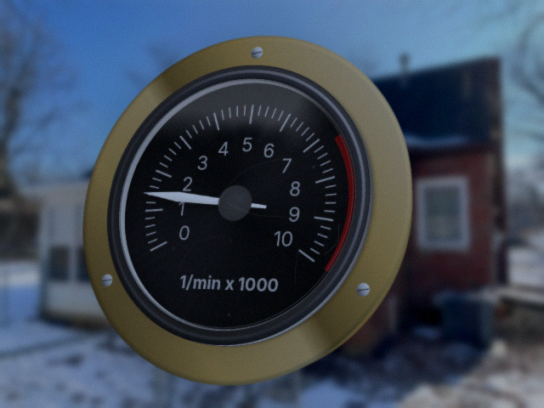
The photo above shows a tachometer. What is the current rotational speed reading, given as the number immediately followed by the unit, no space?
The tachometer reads 1400rpm
